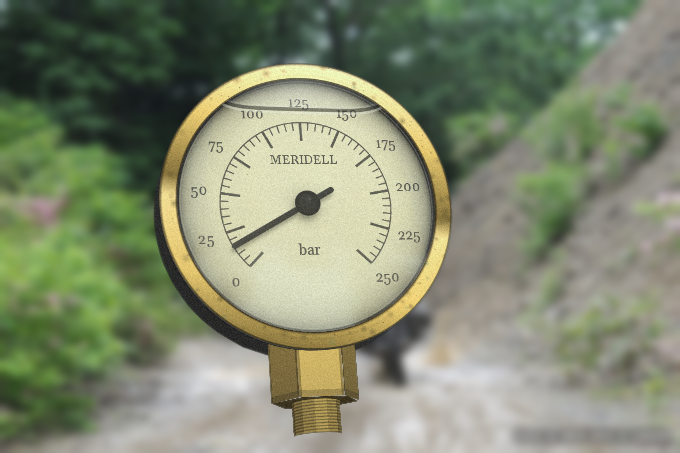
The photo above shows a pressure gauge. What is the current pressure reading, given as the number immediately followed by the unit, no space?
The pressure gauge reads 15bar
